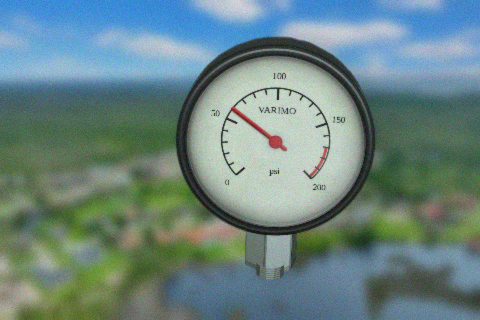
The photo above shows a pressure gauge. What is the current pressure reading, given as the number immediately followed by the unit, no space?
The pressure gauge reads 60psi
